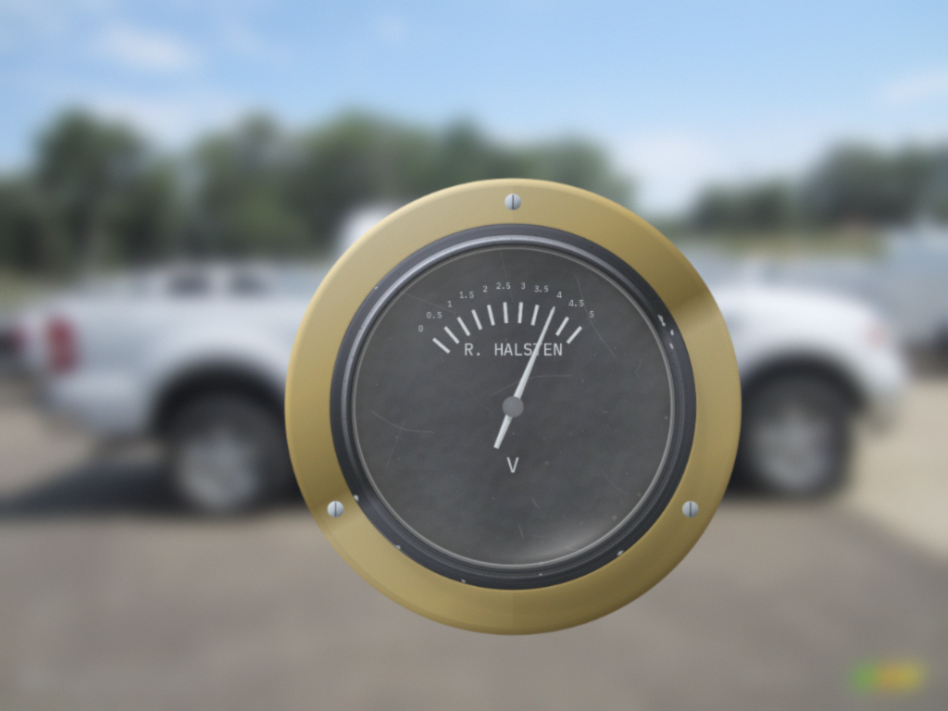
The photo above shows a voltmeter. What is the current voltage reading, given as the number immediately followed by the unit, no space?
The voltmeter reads 4V
